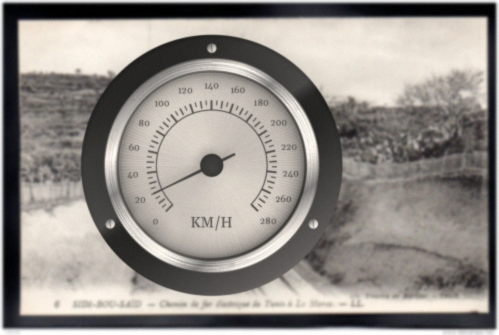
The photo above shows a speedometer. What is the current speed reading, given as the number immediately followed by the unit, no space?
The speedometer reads 20km/h
